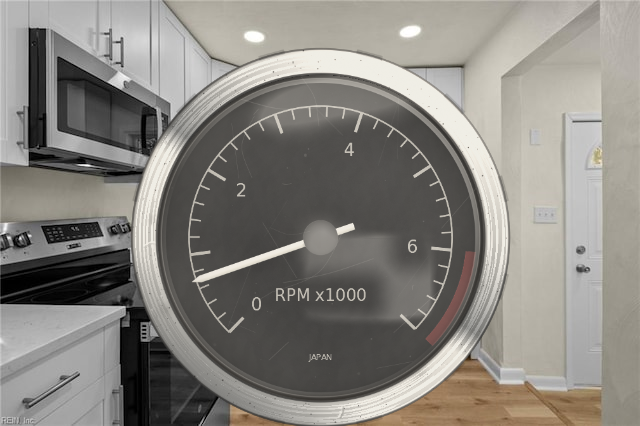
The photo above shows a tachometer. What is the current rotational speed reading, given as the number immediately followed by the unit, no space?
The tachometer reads 700rpm
